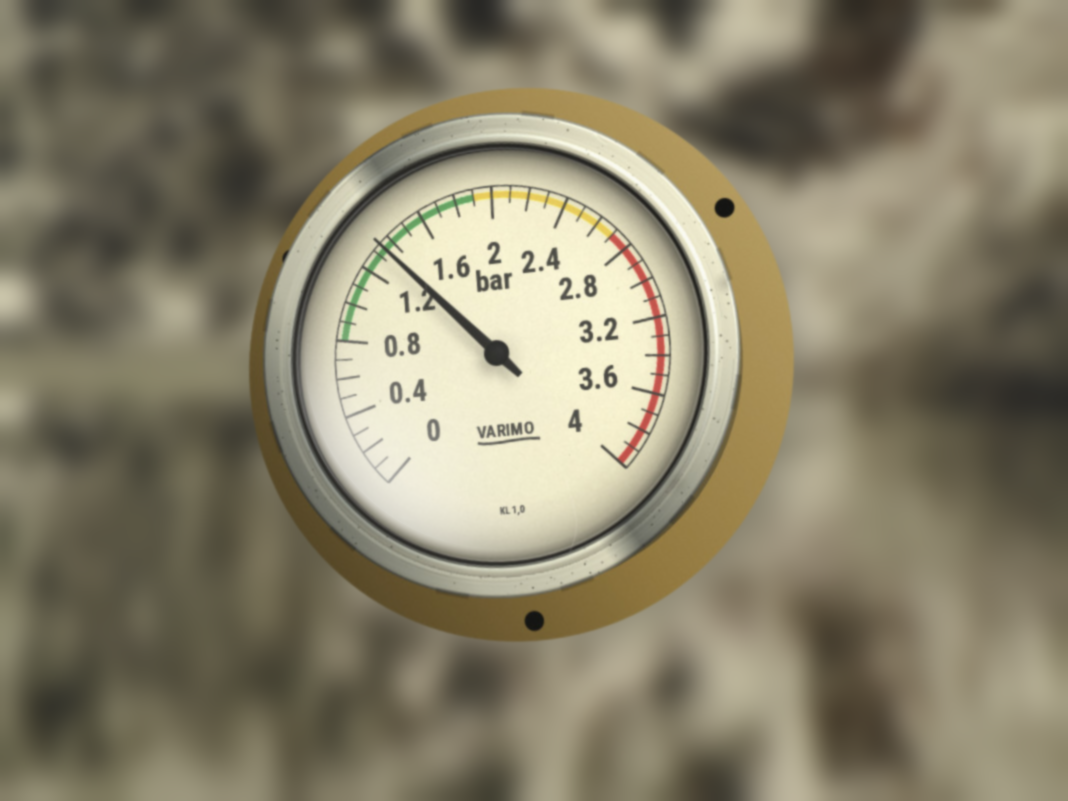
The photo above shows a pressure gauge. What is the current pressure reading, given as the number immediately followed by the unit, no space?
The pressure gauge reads 1.35bar
